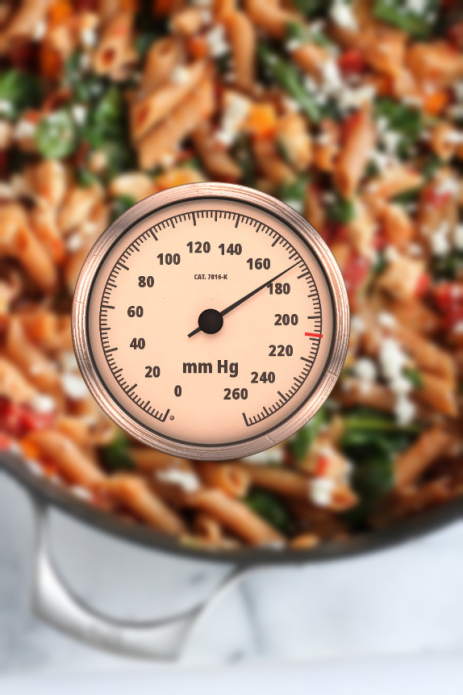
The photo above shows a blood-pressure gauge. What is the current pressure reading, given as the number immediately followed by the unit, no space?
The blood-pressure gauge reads 174mmHg
